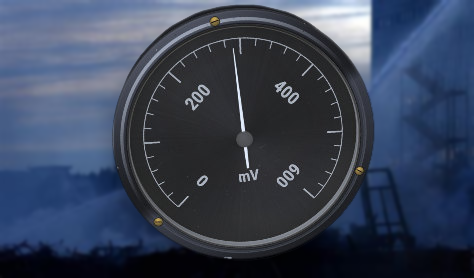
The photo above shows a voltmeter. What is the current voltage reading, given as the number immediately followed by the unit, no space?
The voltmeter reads 290mV
